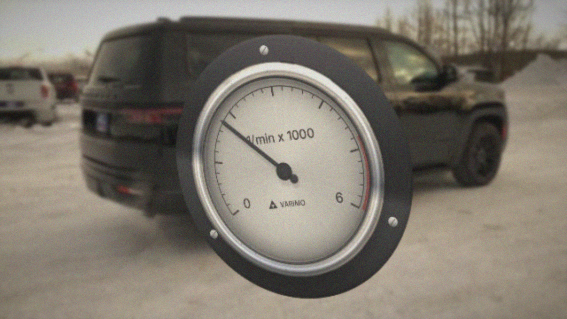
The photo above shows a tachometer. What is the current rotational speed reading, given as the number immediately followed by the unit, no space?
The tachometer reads 1800rpm
